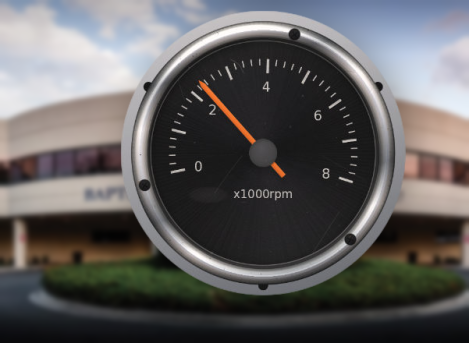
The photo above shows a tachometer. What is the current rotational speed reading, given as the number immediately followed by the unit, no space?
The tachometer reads 2300rpm
